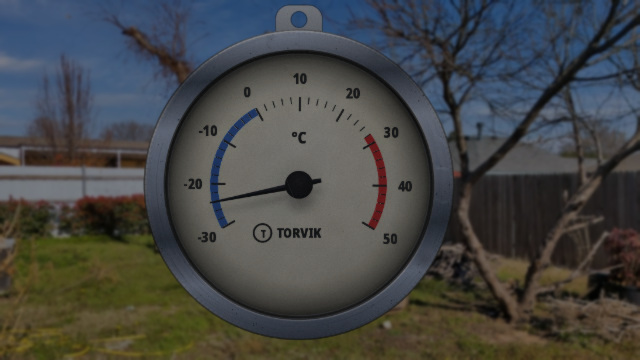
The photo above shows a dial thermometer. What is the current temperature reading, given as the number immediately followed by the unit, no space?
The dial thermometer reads -24°C
